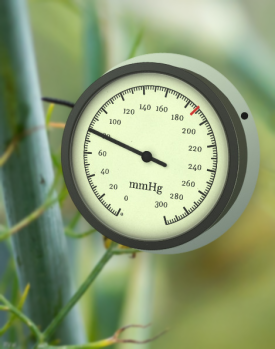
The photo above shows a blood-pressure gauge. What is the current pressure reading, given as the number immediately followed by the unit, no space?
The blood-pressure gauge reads 80mmHg
